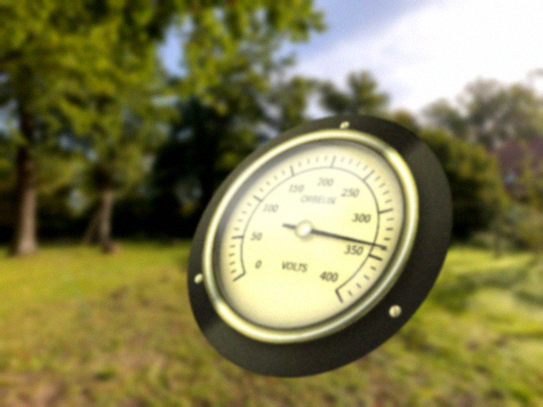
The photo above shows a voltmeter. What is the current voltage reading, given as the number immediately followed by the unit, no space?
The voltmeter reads 340V
